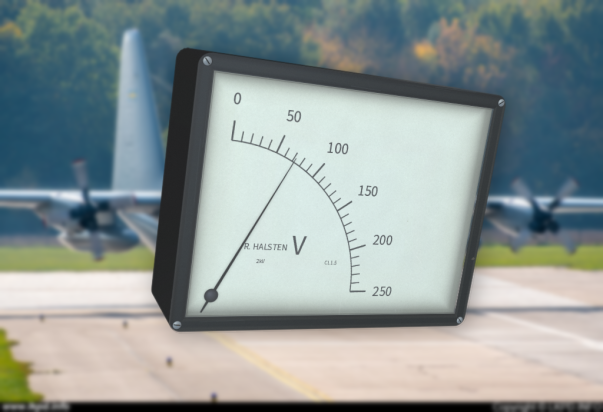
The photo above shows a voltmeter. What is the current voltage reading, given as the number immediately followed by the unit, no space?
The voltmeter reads 70V
